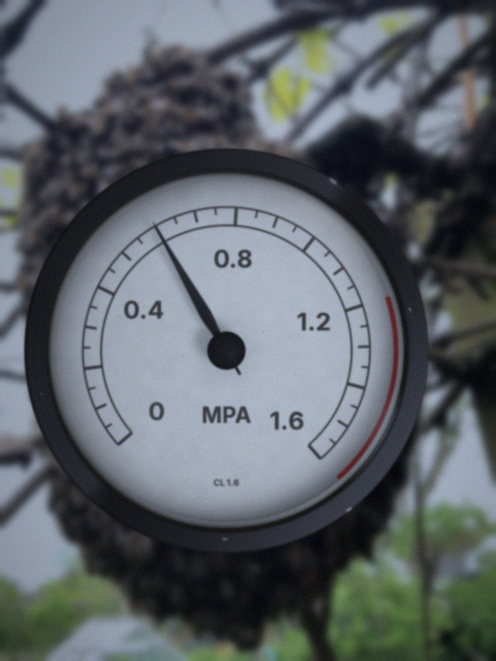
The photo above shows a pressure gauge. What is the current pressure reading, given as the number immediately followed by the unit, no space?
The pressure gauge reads 0.6MPa
